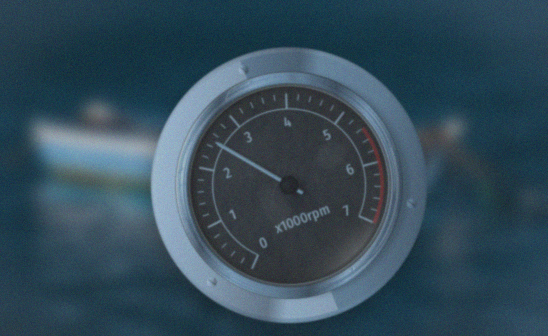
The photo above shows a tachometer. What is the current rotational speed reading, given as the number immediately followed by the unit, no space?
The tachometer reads 2500rpm
